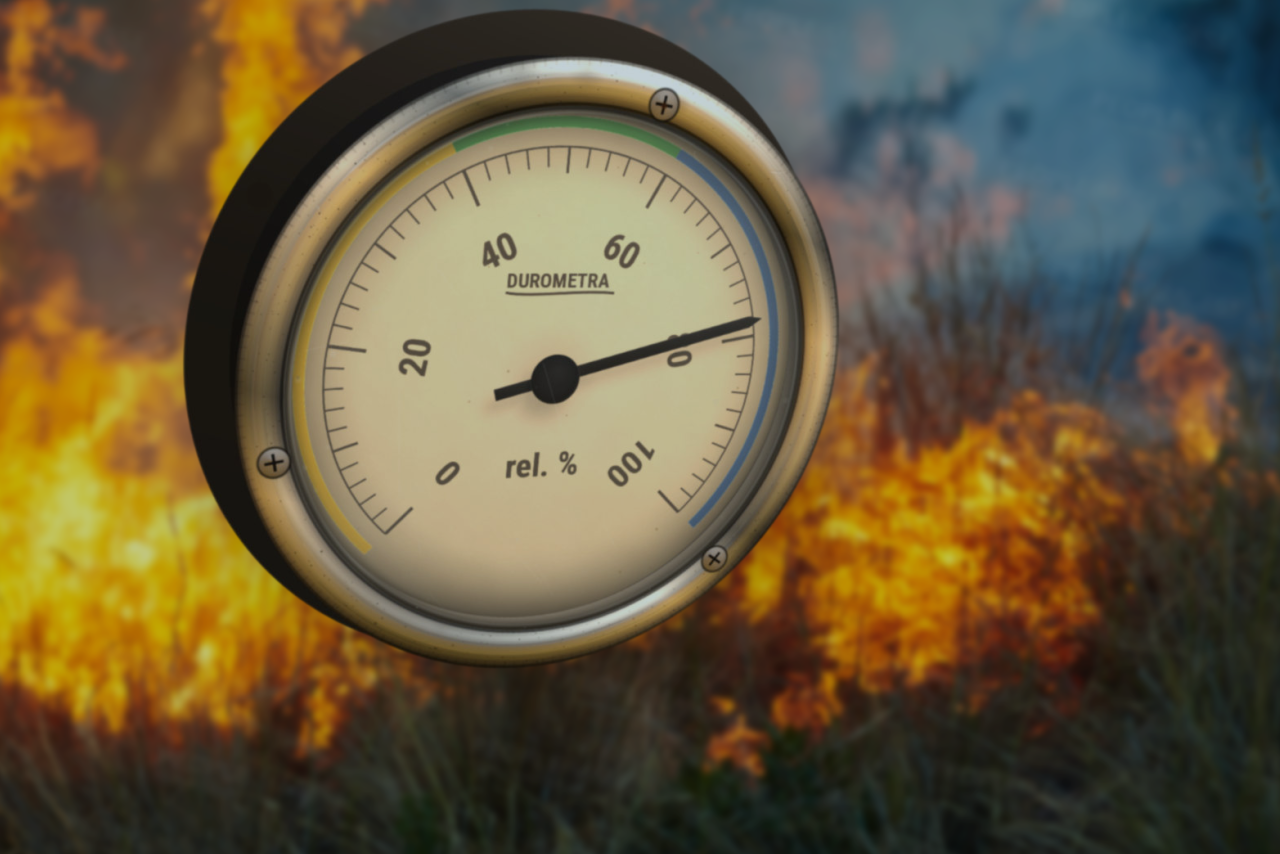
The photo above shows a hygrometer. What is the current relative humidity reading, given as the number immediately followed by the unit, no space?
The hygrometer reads 78%
